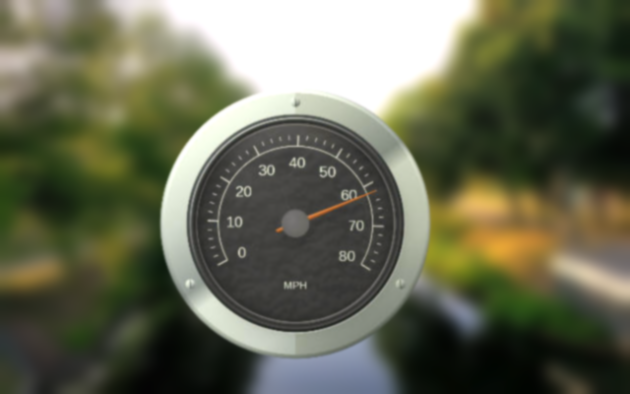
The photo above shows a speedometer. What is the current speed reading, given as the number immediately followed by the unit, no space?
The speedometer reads 62mph
